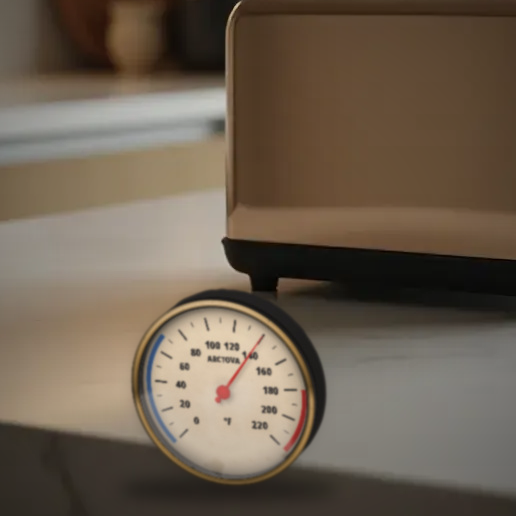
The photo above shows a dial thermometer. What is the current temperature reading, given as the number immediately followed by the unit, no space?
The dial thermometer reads 140°F
